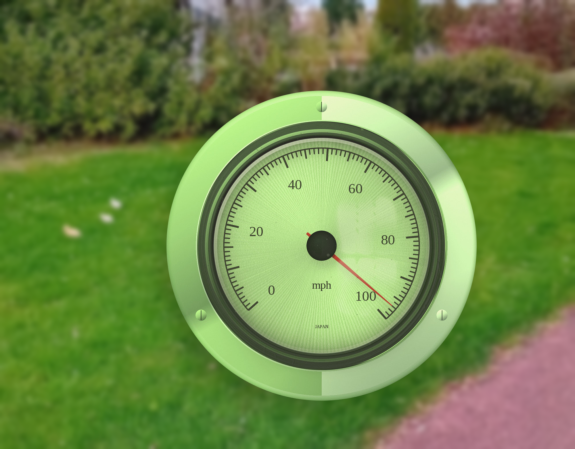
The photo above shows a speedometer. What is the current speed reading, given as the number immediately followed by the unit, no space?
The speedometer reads 97mph
